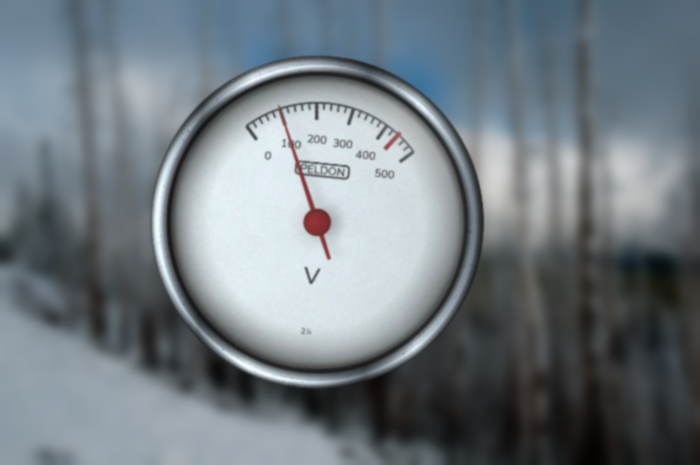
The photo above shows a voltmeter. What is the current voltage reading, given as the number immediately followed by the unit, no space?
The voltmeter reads 100V
